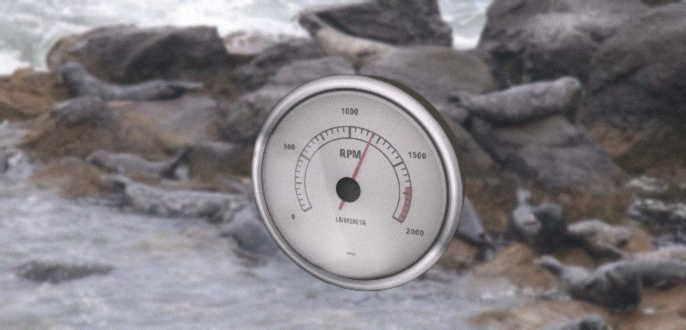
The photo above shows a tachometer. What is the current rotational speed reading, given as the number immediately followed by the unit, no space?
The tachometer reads 1200rpm
